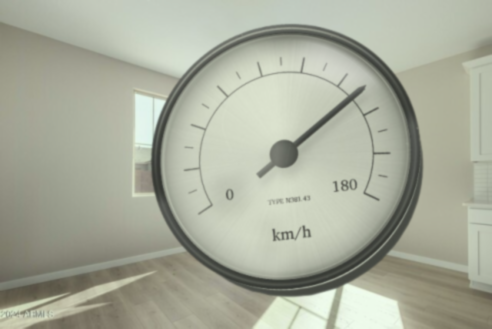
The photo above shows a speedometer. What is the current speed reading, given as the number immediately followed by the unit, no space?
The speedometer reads 130km/h
